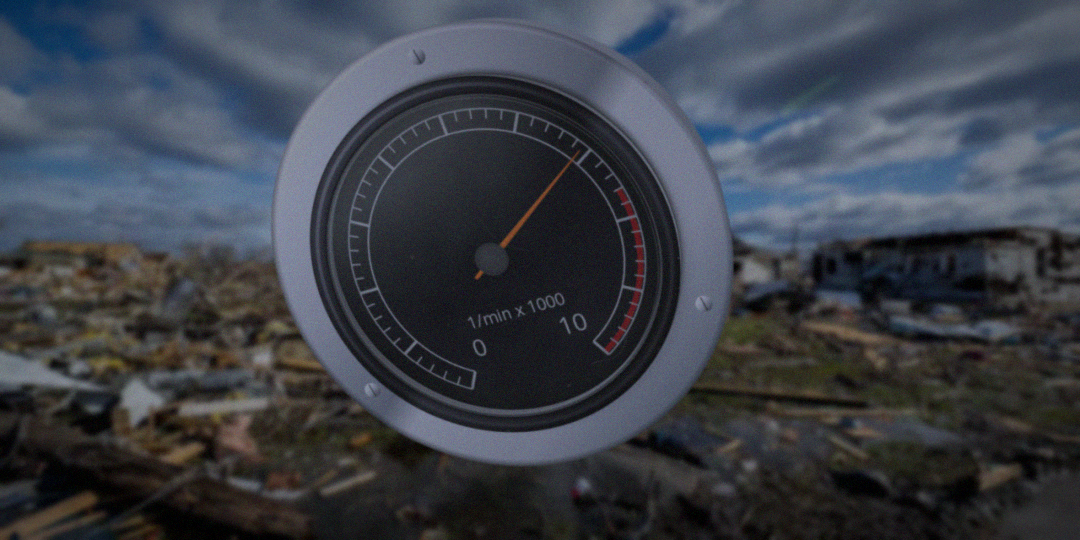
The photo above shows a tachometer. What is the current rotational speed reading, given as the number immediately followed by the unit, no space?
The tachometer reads 6900rpm
